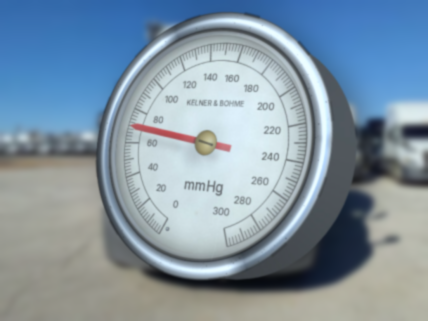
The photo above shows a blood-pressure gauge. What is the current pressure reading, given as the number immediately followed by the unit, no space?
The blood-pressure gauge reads 70mmHg
